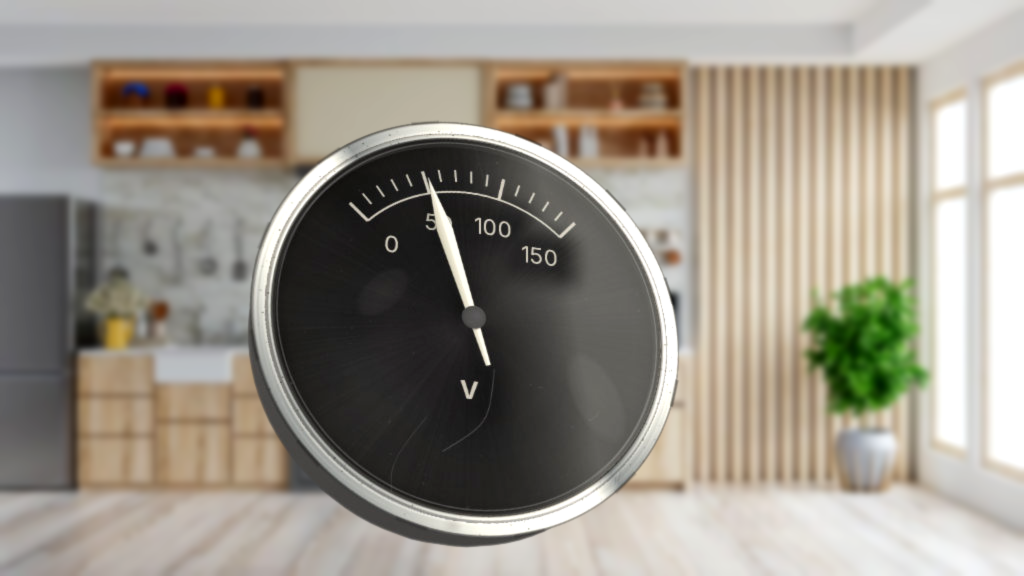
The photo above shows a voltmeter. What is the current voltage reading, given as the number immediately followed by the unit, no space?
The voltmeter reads 50V
